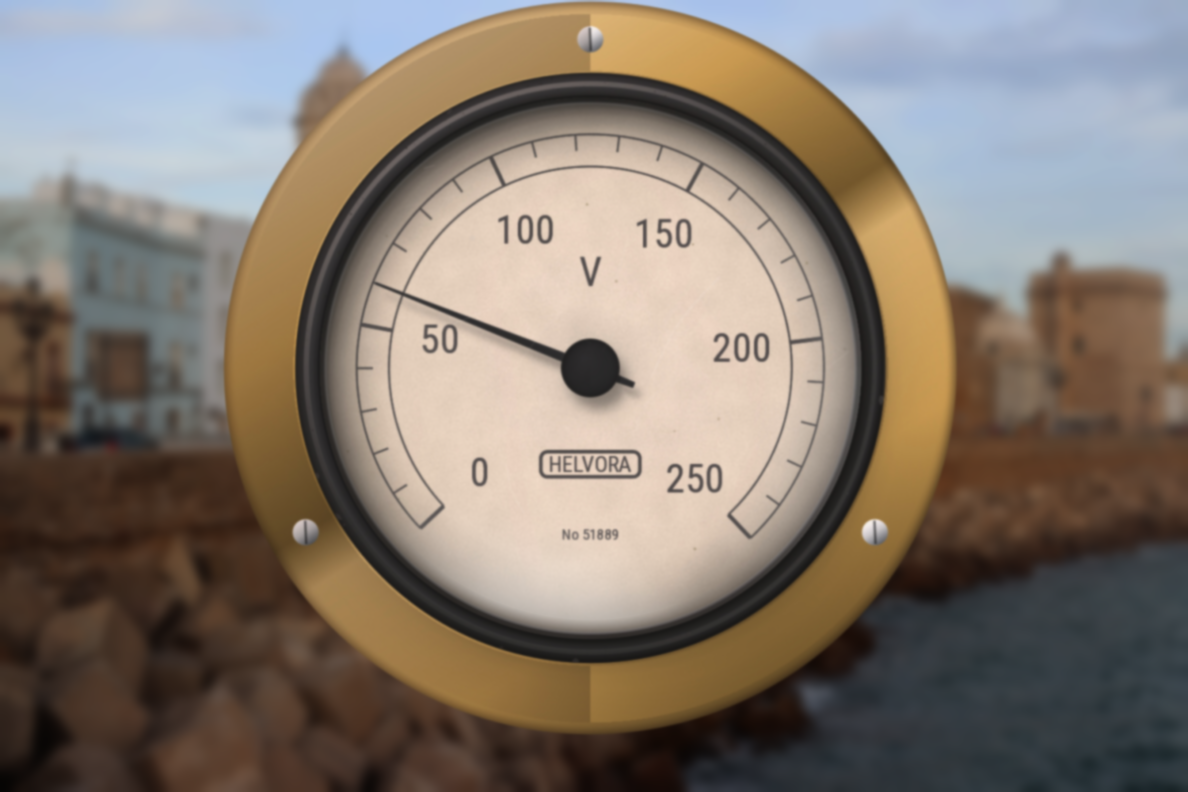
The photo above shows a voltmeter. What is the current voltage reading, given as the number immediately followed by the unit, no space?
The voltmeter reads 60V
